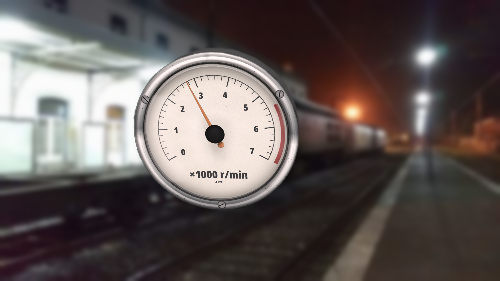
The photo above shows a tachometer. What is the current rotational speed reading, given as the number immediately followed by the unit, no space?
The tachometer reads 2800rpm
